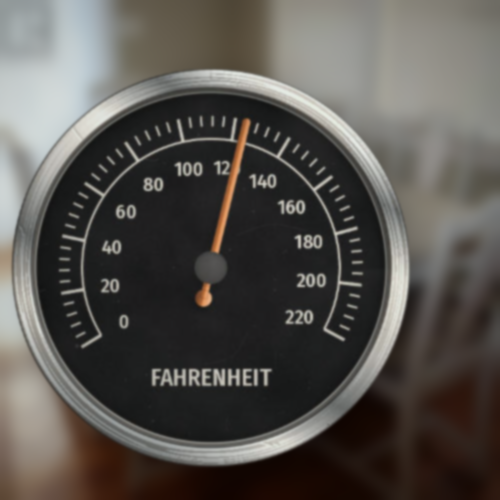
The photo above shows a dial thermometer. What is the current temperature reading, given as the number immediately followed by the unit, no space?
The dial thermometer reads 124°F
